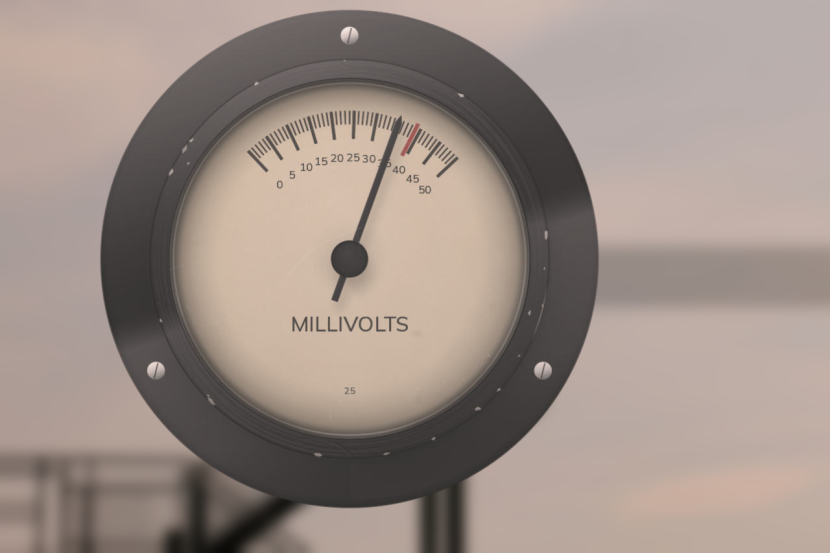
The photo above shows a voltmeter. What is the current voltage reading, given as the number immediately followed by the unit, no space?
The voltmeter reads 35mV
